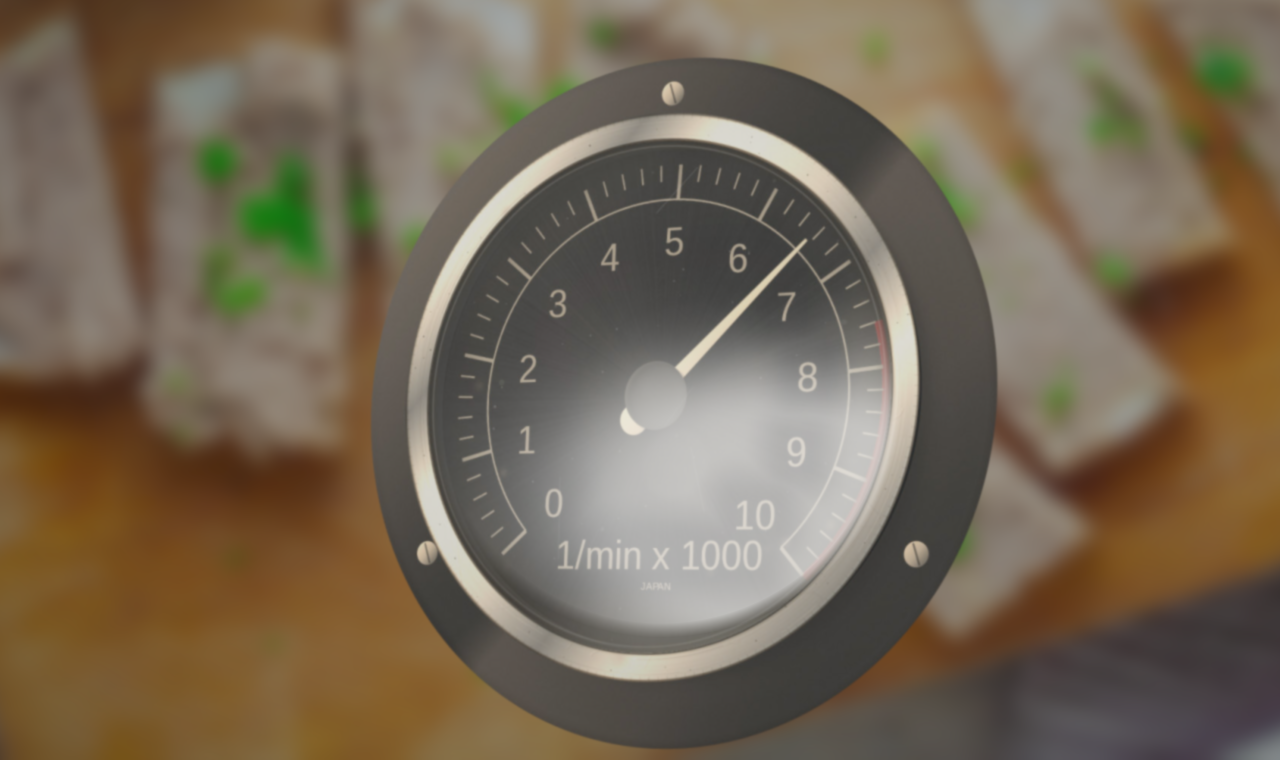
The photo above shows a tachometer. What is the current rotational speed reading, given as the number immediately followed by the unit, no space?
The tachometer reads 6600rpm
